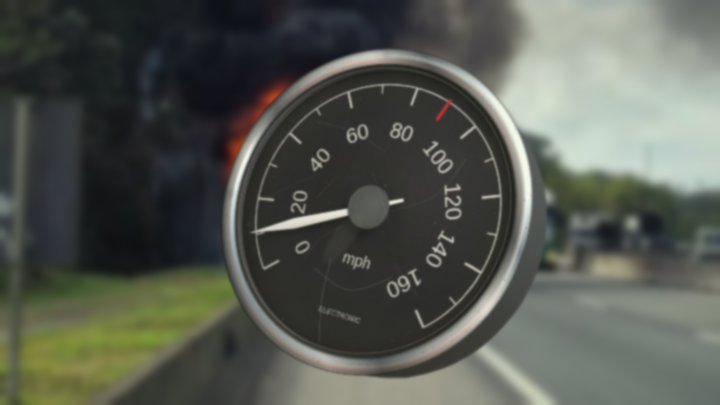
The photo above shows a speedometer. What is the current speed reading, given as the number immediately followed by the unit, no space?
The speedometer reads 10mph
